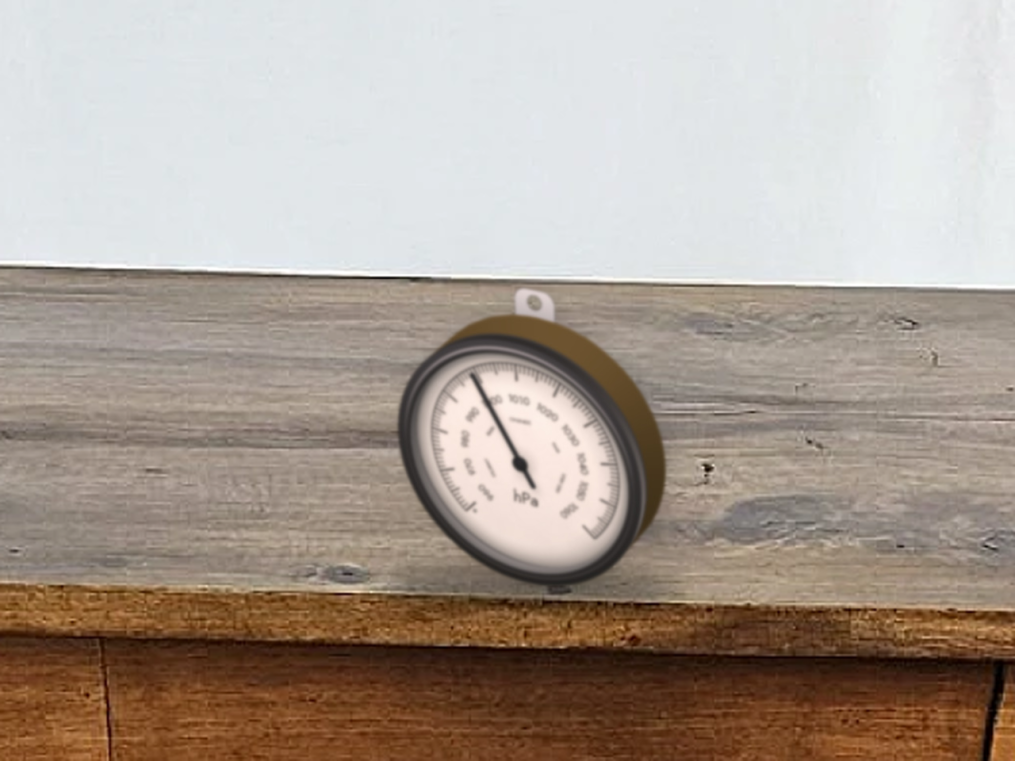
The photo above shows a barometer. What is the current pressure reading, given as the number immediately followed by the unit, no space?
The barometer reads 1000hPa
